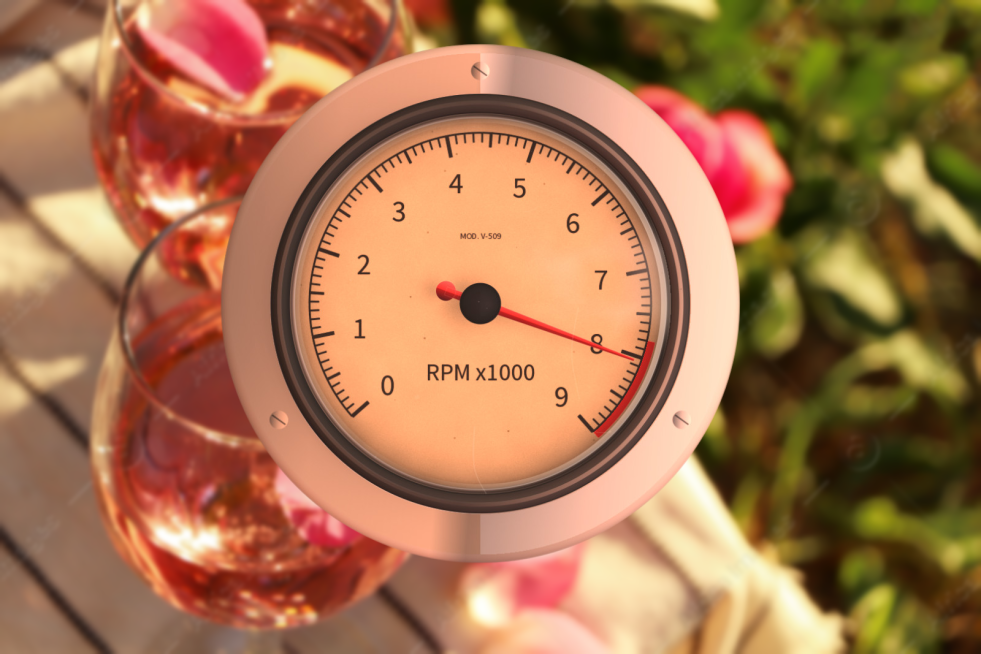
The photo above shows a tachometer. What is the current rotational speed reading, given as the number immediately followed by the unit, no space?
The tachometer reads 8050rpm
